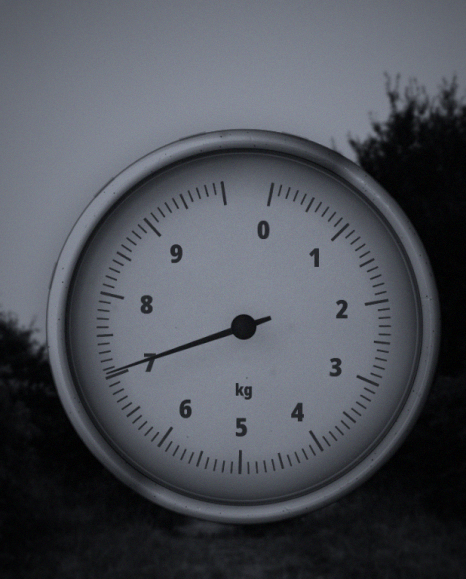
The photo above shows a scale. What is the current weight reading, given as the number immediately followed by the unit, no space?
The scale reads 7.05kg
